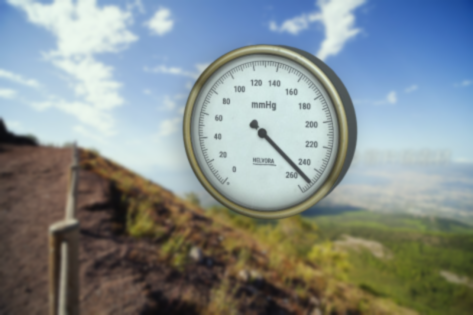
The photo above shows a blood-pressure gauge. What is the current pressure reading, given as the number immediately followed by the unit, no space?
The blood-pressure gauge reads 250mmHg
